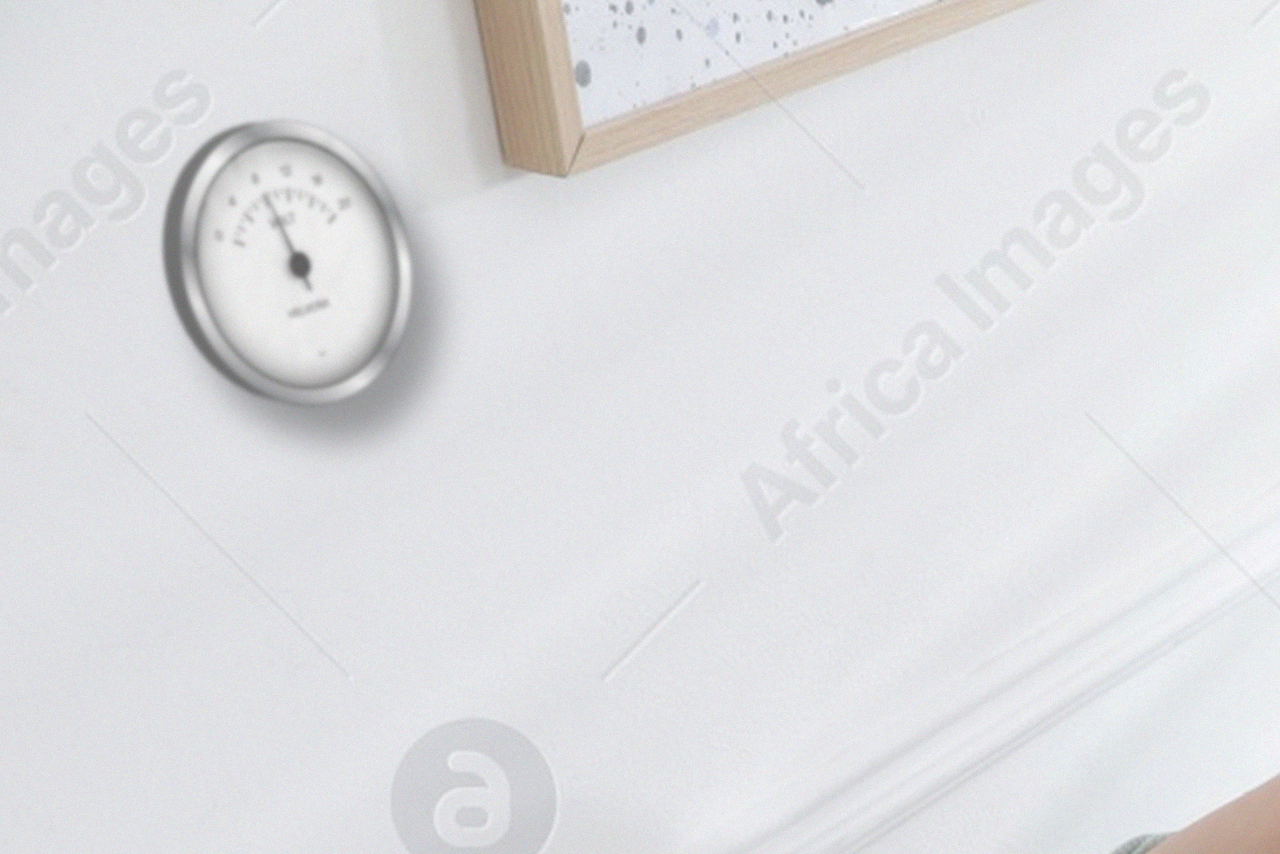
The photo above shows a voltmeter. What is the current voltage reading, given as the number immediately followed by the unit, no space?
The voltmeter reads 8V
